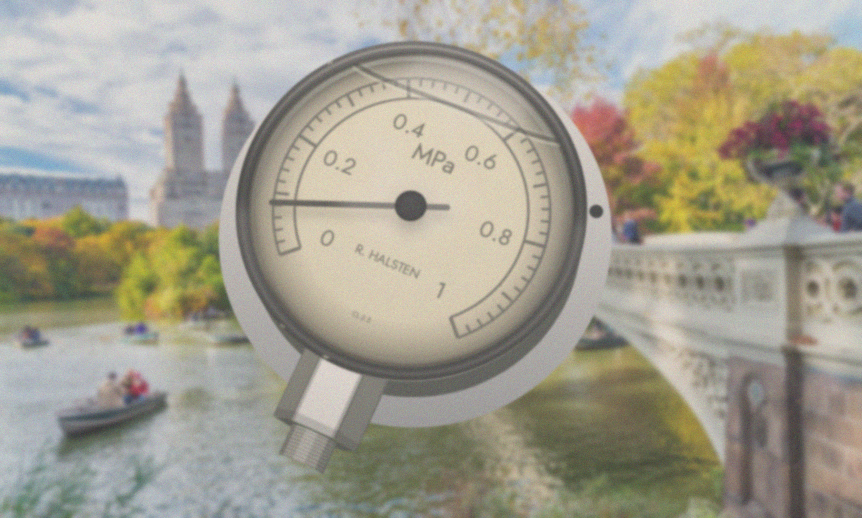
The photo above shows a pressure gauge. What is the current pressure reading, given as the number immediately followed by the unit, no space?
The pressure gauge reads 0.08MPa
